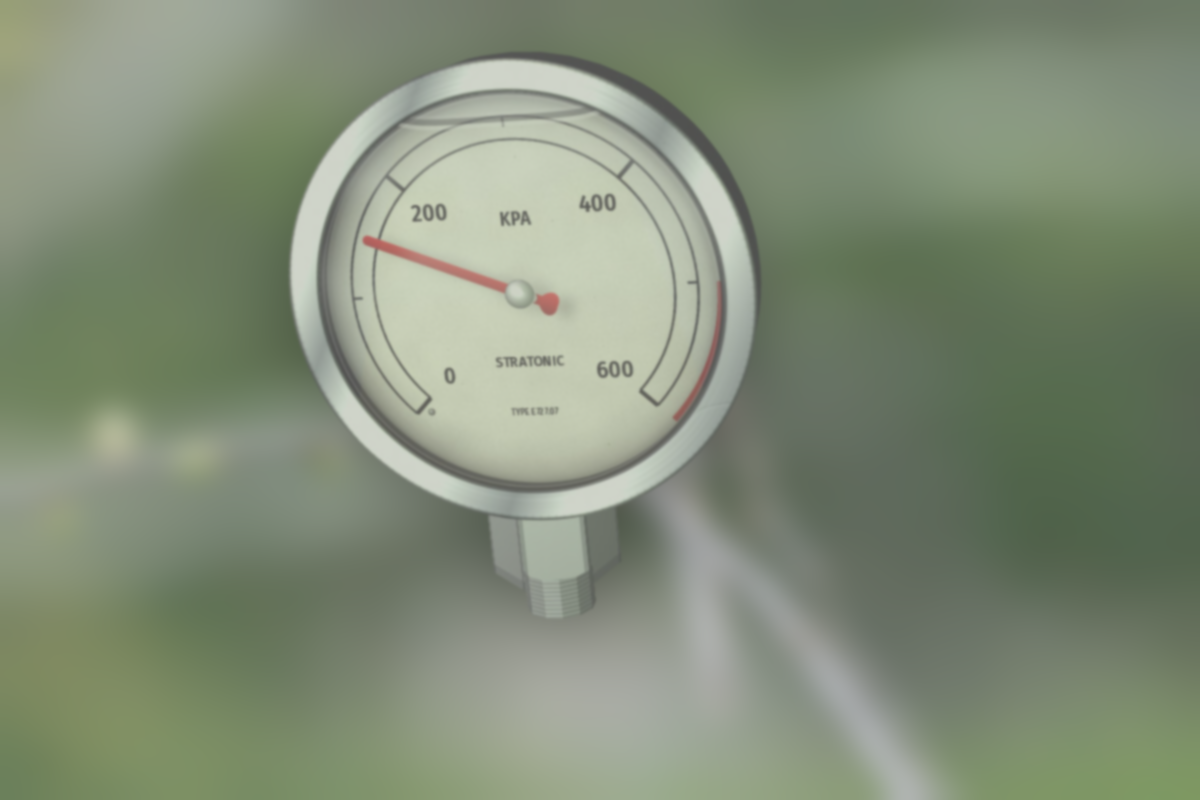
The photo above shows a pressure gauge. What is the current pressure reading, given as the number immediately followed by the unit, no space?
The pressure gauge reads 150kPa
